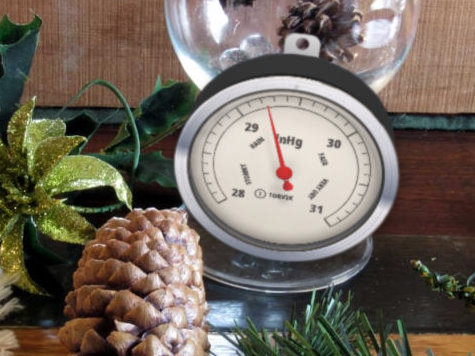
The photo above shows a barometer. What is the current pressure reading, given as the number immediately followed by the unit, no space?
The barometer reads 29.25inHg
